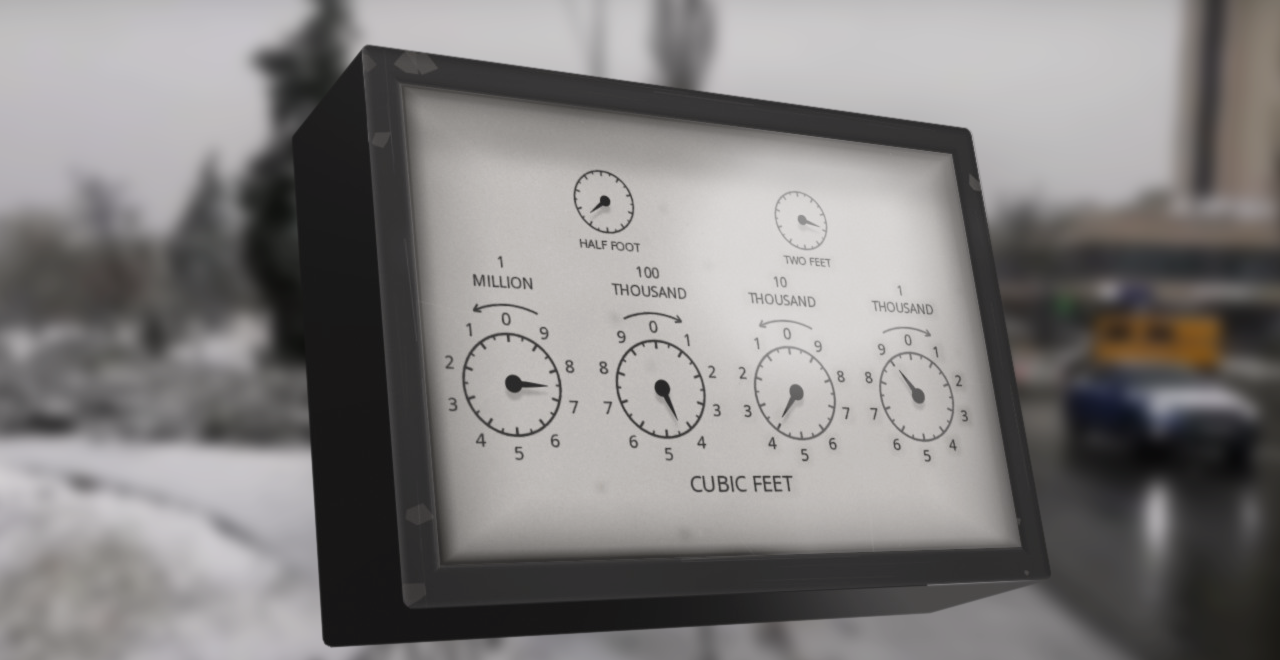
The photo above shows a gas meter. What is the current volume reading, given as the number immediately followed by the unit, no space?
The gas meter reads 743900ft³
